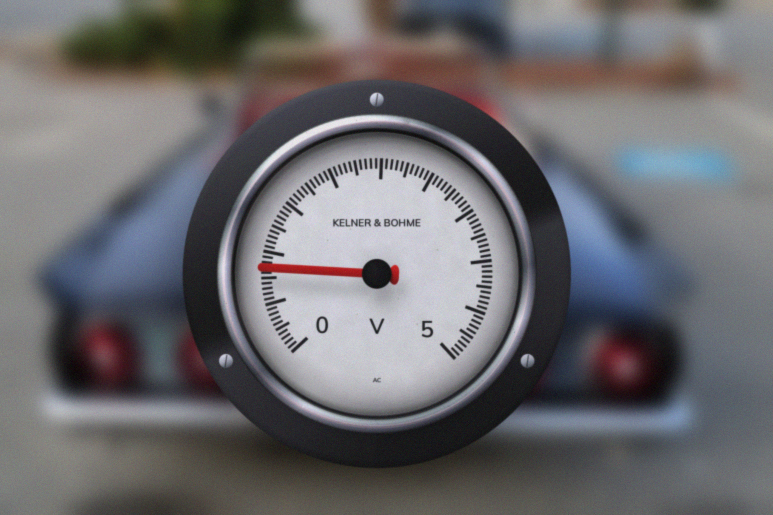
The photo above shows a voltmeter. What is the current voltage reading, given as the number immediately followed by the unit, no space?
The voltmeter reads 0.85V
